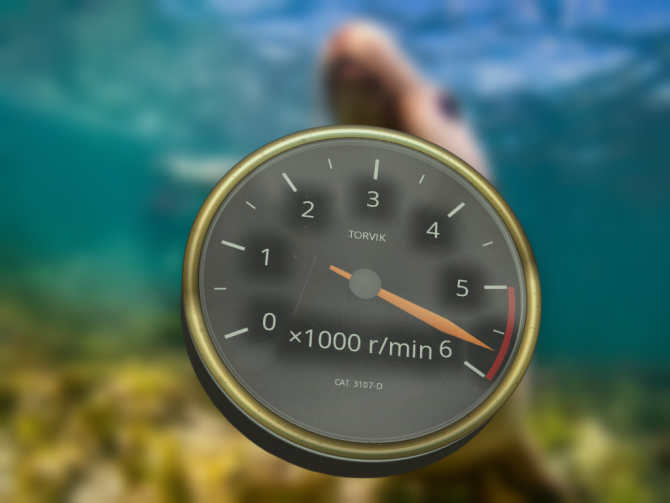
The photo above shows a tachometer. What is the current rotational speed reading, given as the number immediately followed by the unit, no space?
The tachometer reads 5750rpm
